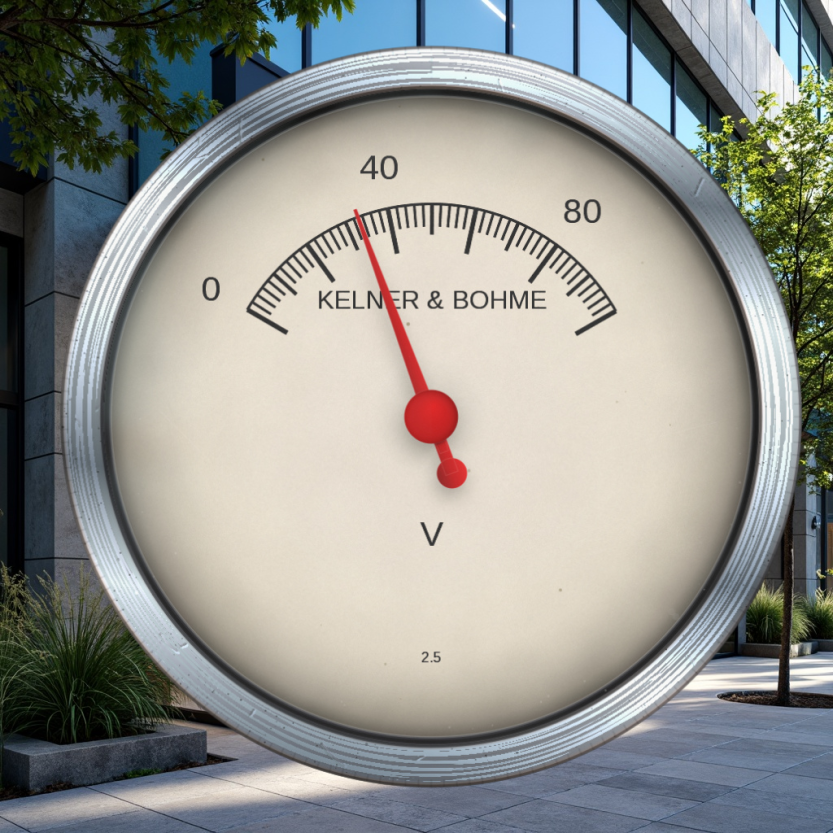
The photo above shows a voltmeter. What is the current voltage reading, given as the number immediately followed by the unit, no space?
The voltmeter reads 33V
